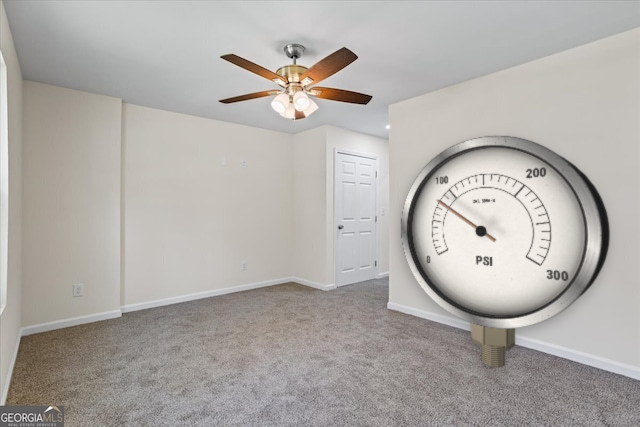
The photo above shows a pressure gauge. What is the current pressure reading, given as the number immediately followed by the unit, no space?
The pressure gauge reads 80psi
